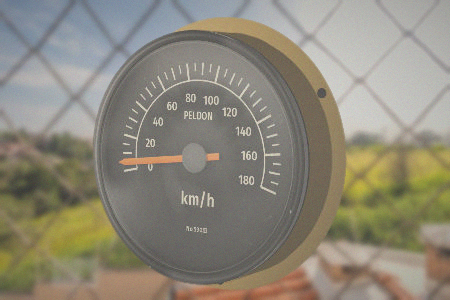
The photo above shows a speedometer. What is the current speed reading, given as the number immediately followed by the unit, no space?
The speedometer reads 5km/h
